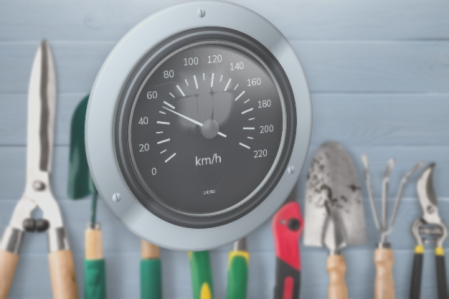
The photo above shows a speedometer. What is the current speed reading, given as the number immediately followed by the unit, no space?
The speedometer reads 55km/h
